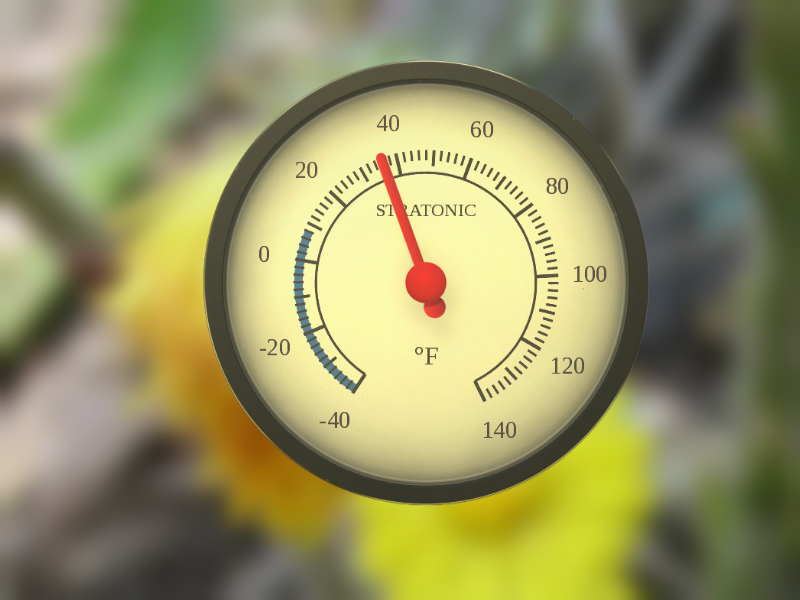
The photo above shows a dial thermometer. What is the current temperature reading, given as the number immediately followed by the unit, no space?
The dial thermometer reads 36°F
